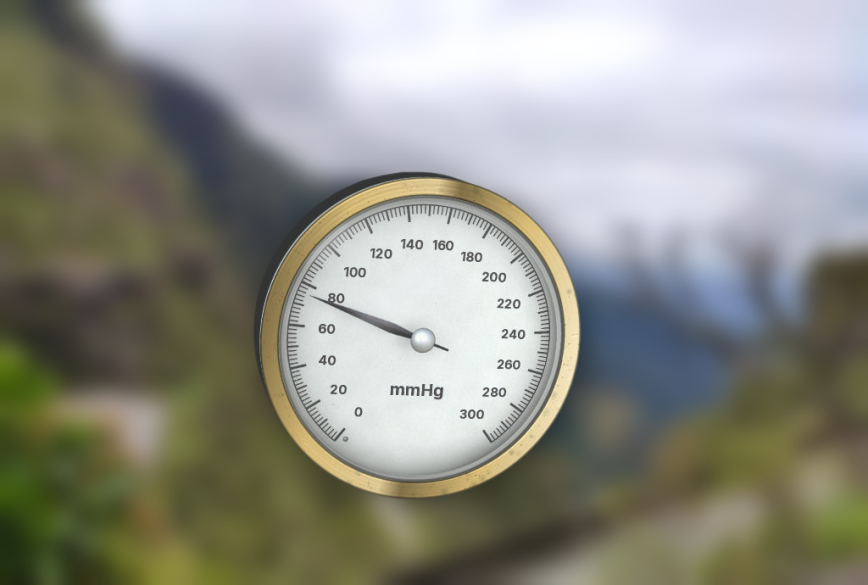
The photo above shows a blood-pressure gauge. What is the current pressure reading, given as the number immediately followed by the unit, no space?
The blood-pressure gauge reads 76mmHg
